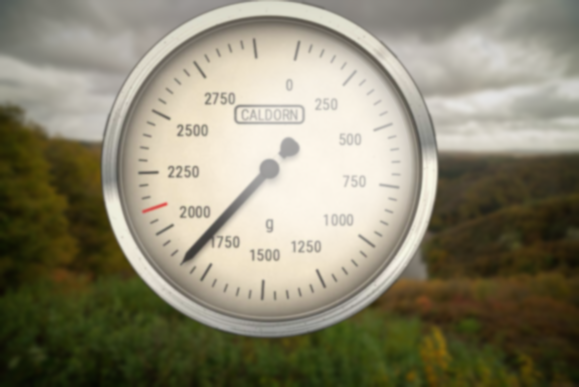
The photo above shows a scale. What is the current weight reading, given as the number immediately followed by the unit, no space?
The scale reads 1850g
